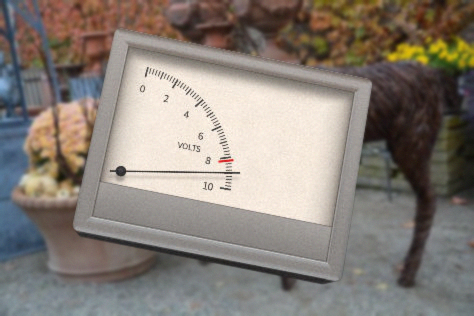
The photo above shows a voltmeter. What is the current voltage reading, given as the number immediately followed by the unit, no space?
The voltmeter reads 9V
